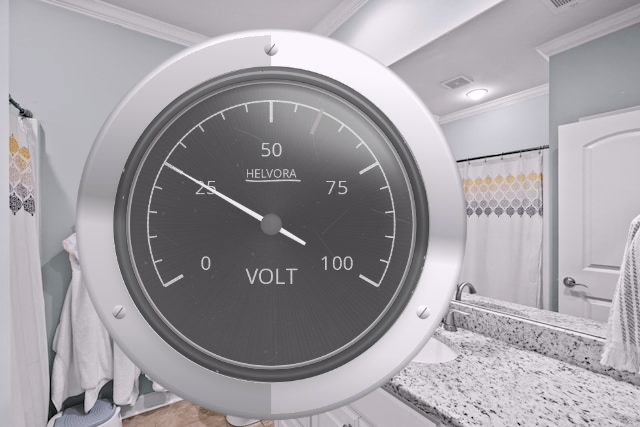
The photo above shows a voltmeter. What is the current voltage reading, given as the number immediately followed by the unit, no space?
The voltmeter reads 25V
